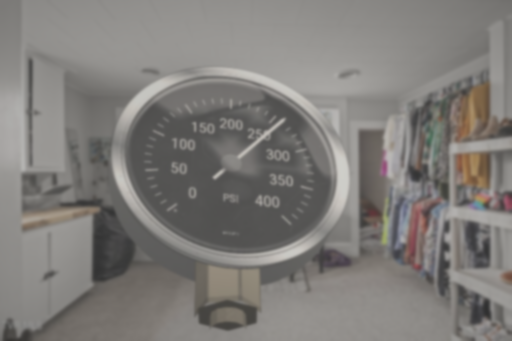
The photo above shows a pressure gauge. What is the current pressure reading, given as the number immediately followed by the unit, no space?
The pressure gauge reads 260psi
